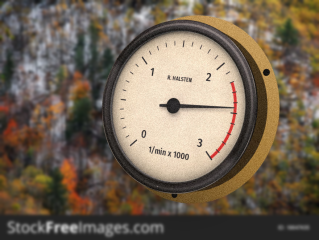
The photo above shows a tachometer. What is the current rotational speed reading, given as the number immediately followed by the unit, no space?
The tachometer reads 2450rpm
